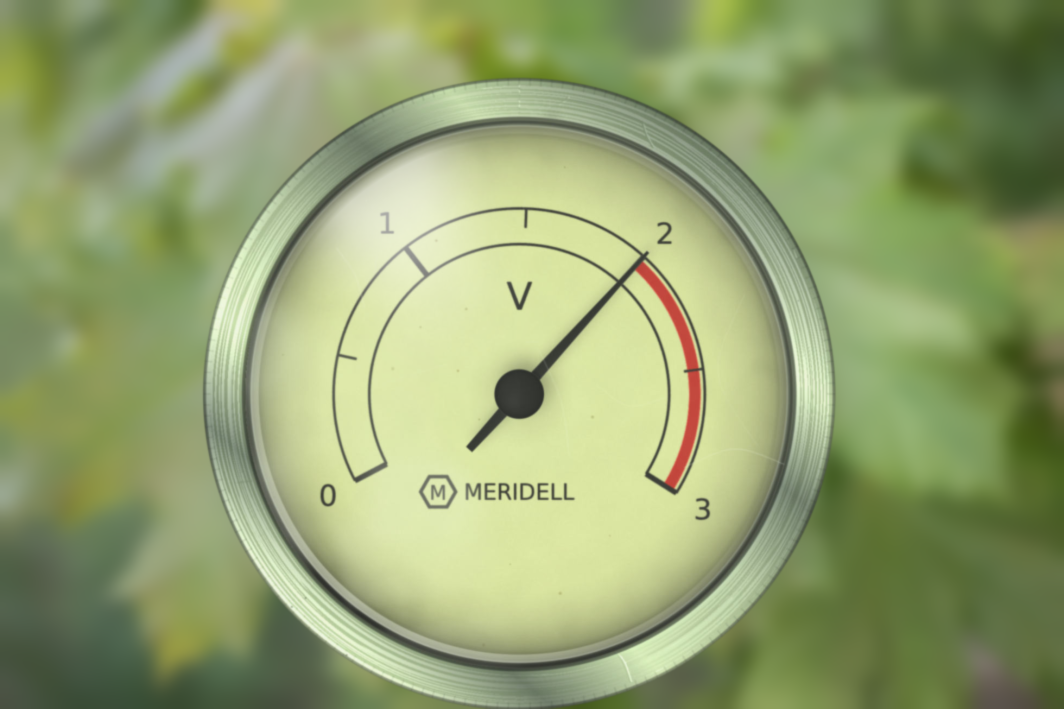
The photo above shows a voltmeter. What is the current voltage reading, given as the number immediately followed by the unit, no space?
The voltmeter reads 2V
